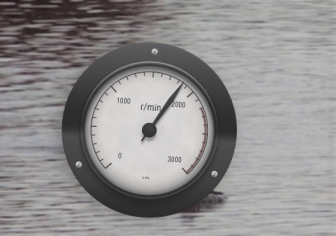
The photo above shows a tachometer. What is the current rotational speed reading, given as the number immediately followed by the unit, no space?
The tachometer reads 1850rpm
